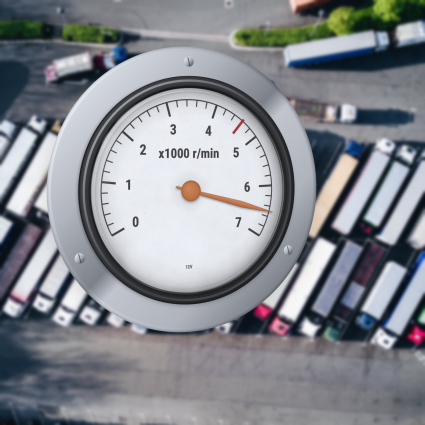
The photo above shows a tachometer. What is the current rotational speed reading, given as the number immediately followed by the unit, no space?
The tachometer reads 6500rpm
